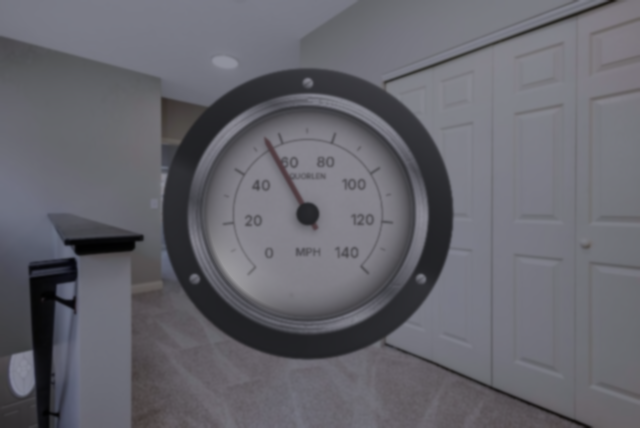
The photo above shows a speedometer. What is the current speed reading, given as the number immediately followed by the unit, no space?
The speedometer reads 55mph
